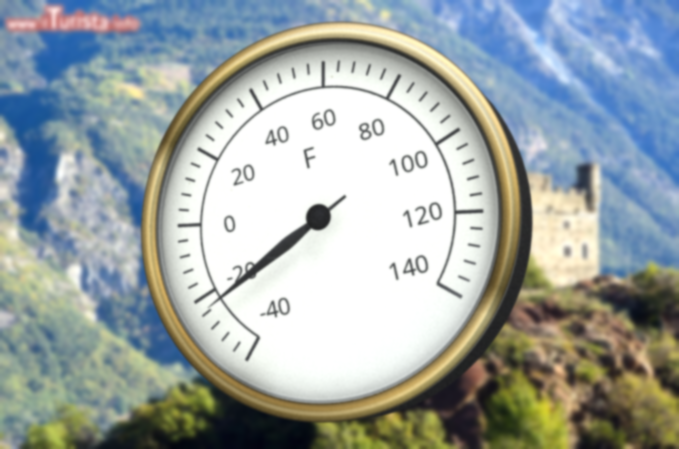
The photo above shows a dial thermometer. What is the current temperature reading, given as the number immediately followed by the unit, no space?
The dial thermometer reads -24°F
